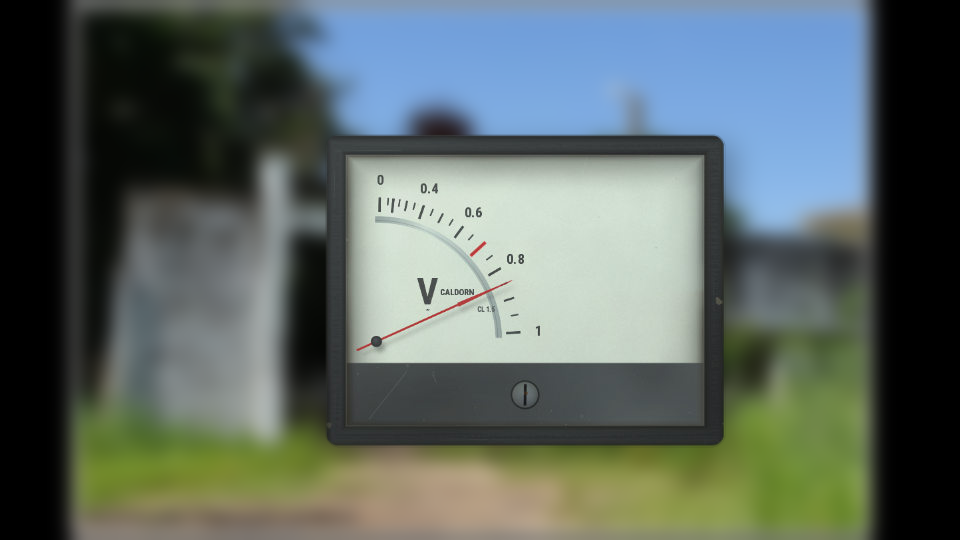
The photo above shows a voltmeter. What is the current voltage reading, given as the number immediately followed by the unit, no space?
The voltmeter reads 0.85V
